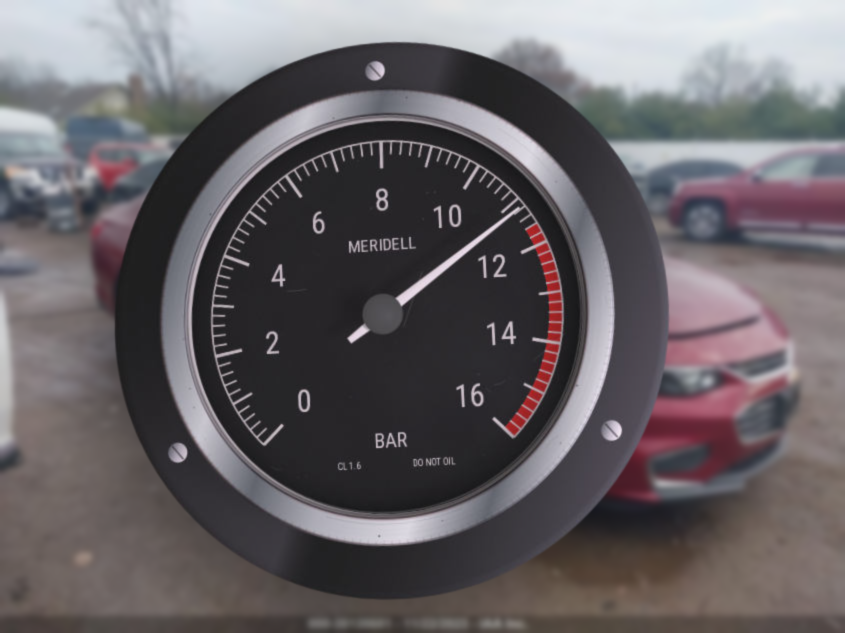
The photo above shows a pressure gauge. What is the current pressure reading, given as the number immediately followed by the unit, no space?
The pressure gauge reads 11.2bar
